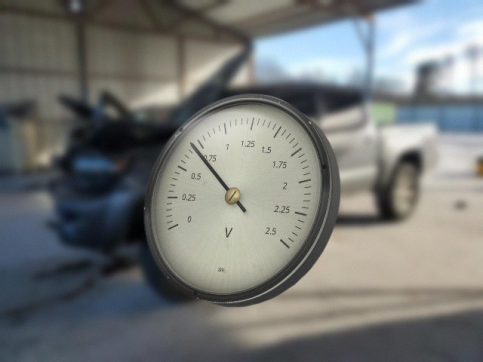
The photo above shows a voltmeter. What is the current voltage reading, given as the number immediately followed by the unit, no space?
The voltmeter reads 0.7V
